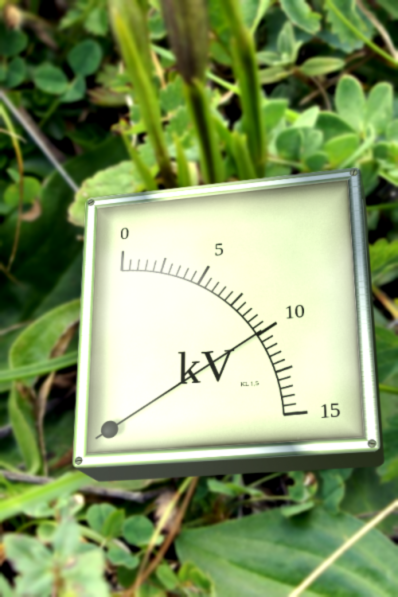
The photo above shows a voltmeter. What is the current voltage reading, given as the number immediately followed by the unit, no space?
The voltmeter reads 10kV
